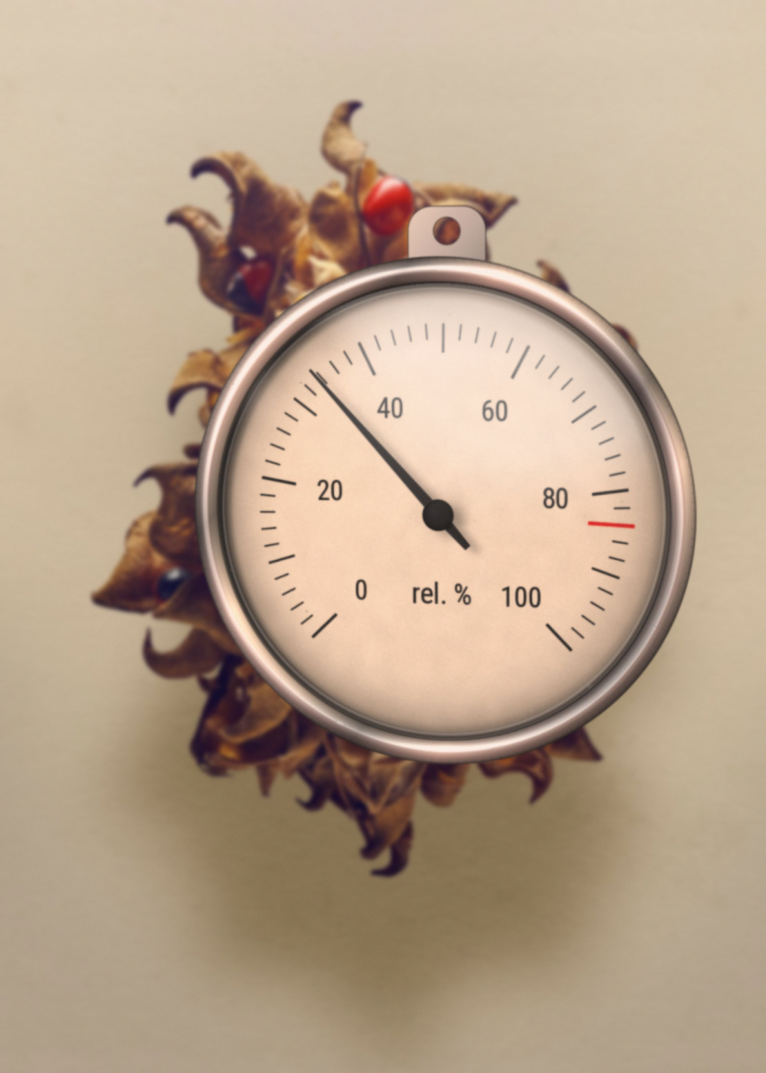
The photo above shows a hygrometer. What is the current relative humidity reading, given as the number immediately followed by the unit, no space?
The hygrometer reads 34%
